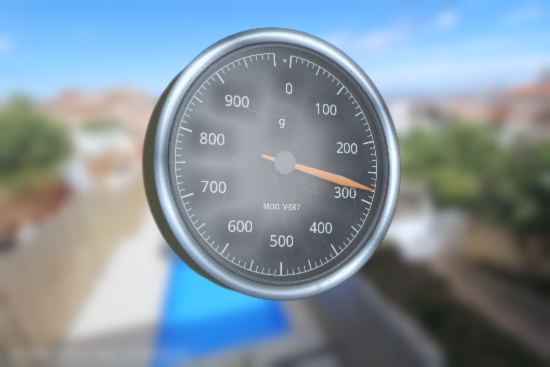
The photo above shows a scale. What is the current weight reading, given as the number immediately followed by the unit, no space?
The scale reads 280g
